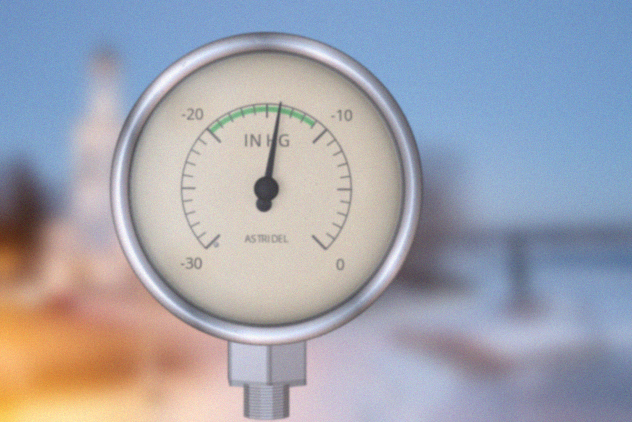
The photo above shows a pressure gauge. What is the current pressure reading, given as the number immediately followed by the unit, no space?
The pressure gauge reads -14inHg
